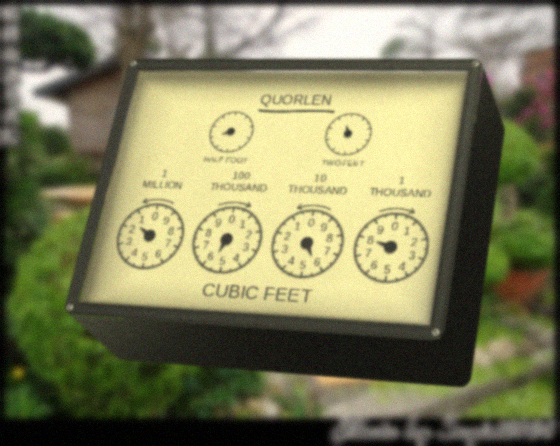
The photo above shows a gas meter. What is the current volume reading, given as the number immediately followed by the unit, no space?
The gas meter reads 155800ft³
